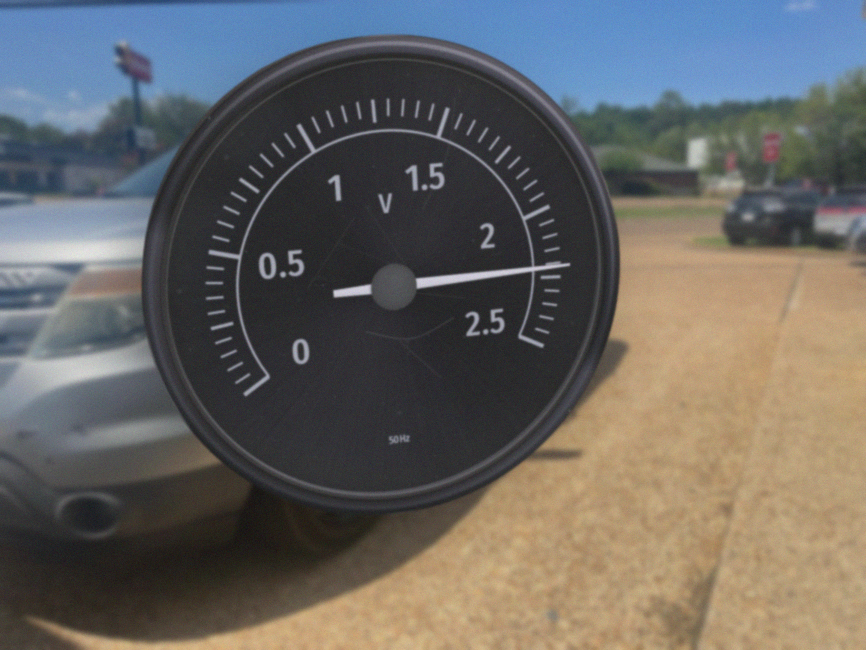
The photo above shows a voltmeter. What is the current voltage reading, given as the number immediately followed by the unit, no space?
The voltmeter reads 2.2V
